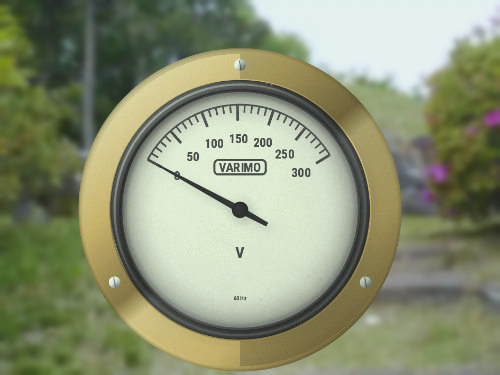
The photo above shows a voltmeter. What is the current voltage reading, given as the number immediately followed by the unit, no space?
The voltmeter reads 0V
